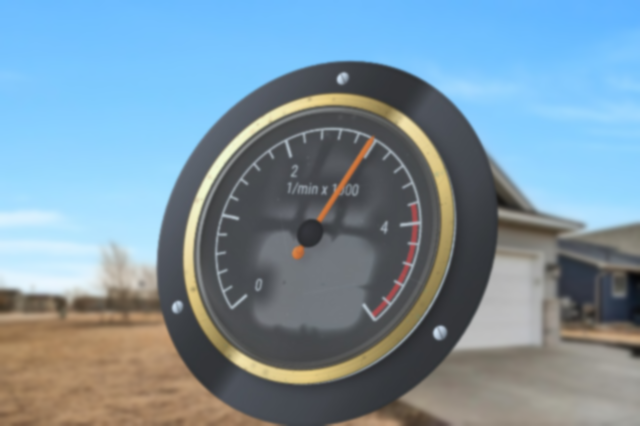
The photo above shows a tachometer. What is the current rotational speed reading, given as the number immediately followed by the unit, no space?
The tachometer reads 3000rpm
